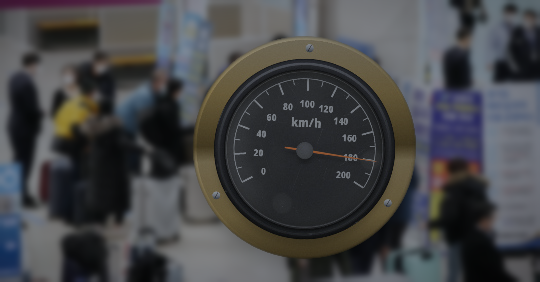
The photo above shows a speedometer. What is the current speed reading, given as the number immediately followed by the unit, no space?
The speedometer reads 180km/h
